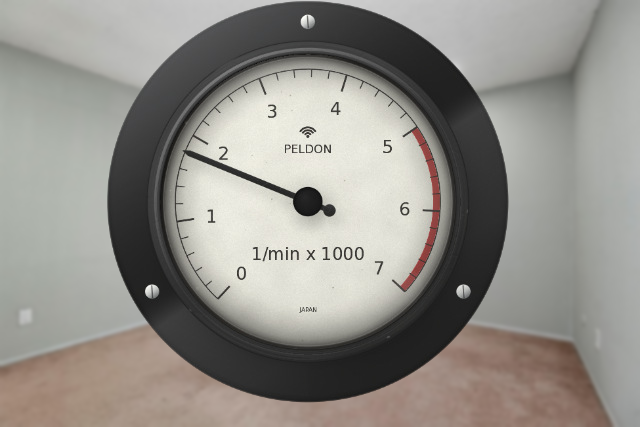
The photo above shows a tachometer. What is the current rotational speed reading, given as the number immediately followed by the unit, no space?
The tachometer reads 1800rpm
